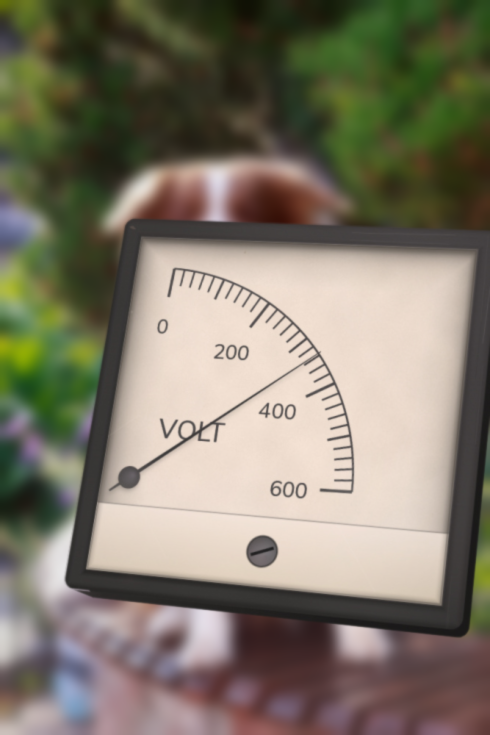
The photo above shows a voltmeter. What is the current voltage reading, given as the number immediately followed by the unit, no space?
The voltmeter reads 340V
